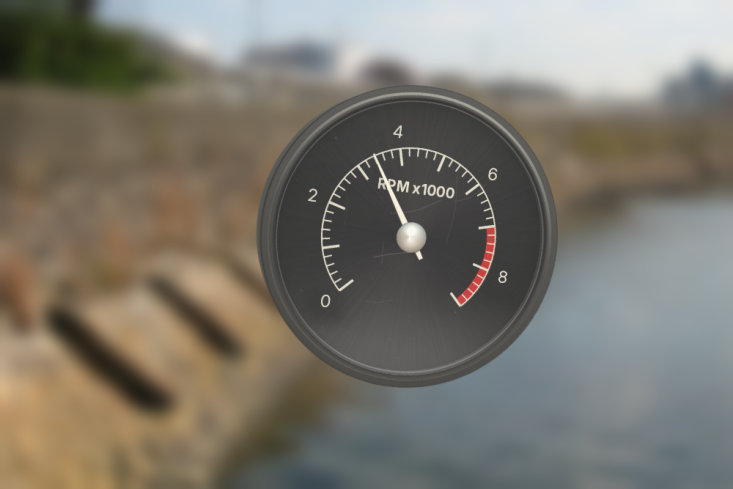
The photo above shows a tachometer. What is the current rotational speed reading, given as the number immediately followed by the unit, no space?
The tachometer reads 3400rpm
